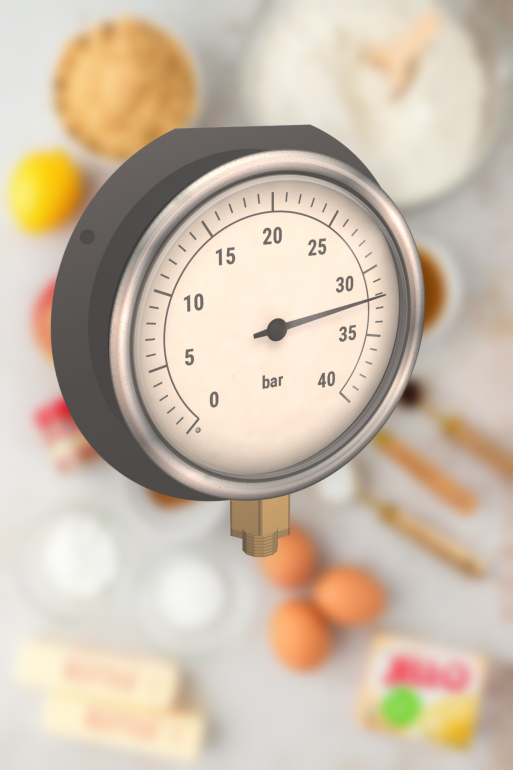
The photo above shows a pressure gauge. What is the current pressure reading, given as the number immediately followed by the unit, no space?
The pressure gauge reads 32bar
